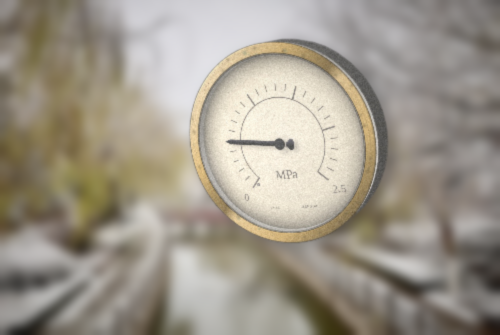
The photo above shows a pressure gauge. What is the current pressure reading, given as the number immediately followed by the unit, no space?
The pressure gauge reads 0.5MPa
